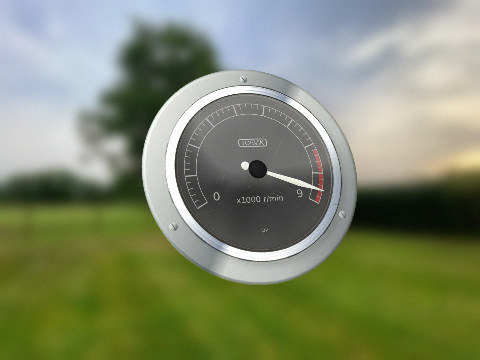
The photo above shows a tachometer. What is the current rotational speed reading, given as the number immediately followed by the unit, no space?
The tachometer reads 8600rpm
